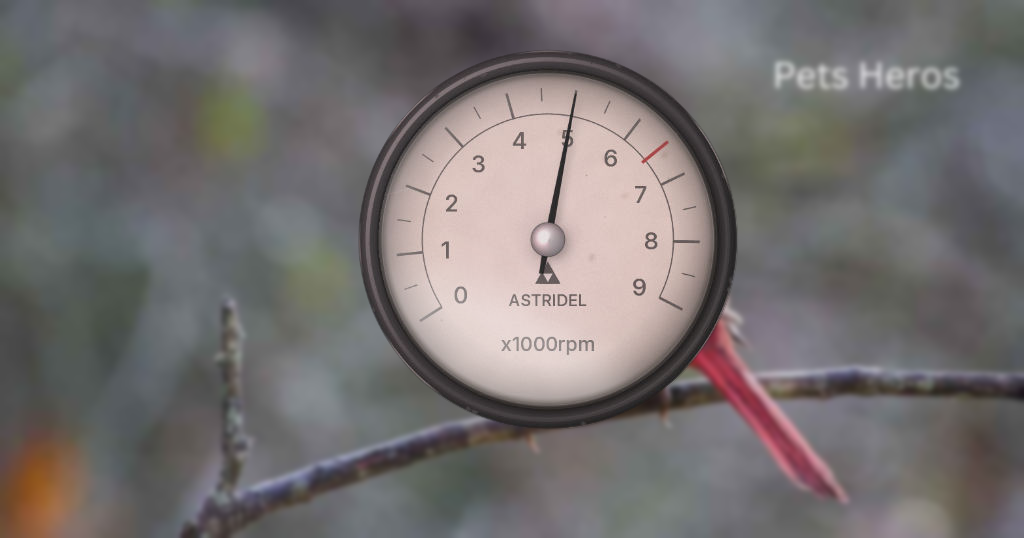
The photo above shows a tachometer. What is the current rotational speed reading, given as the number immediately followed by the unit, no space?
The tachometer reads 5000rpm
